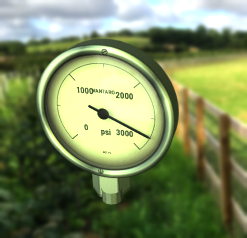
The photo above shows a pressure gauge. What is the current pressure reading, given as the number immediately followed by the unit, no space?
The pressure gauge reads 2750psi
